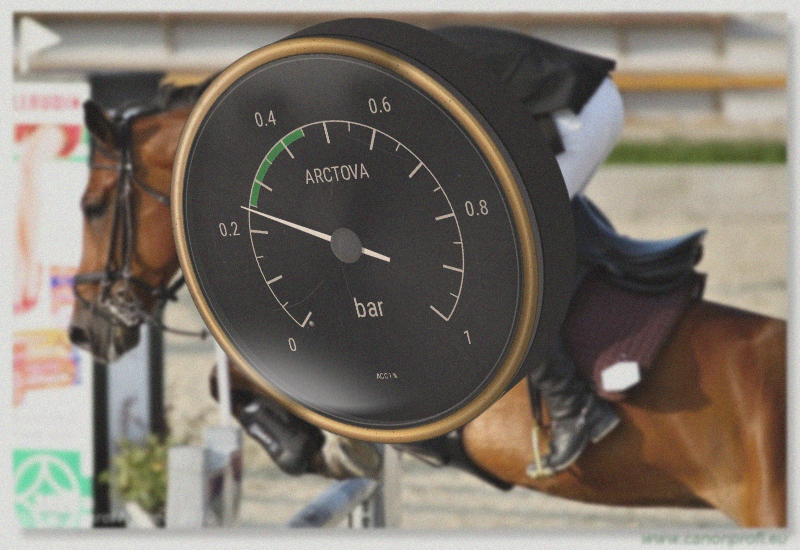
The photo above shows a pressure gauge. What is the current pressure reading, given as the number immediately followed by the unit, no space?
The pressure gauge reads 0.25bar
